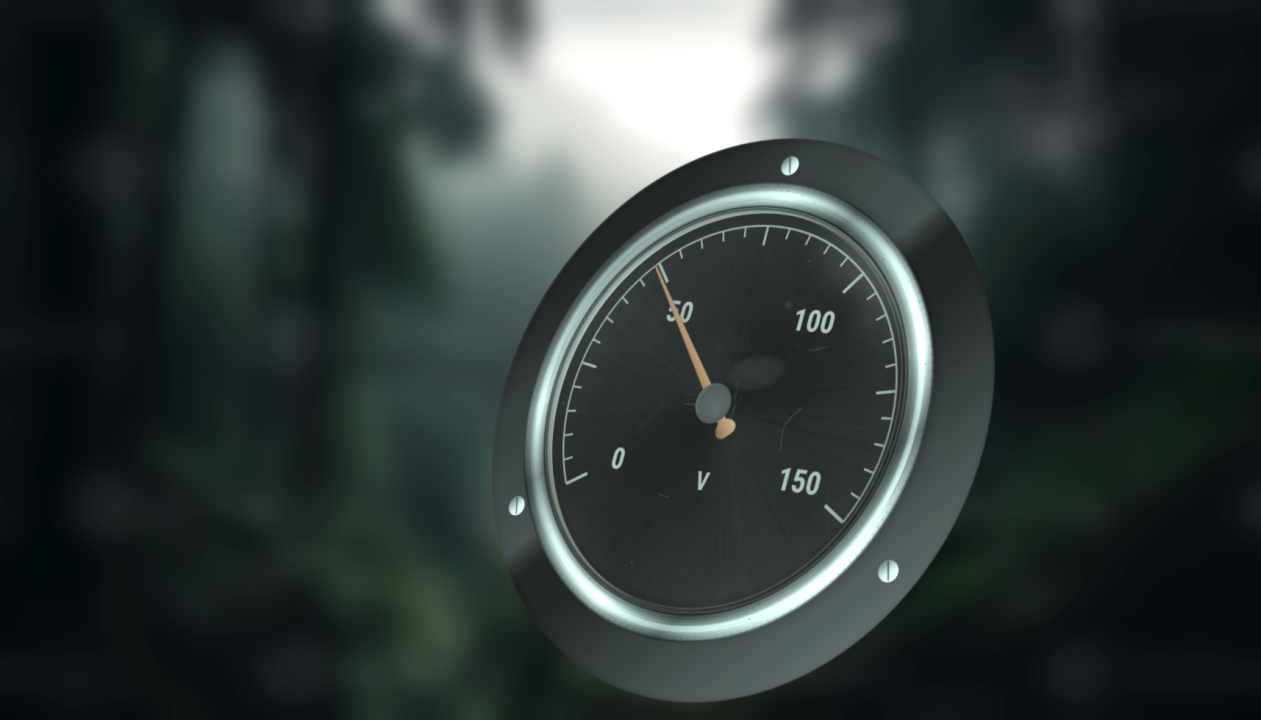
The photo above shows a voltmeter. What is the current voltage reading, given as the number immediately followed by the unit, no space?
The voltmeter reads 50V
